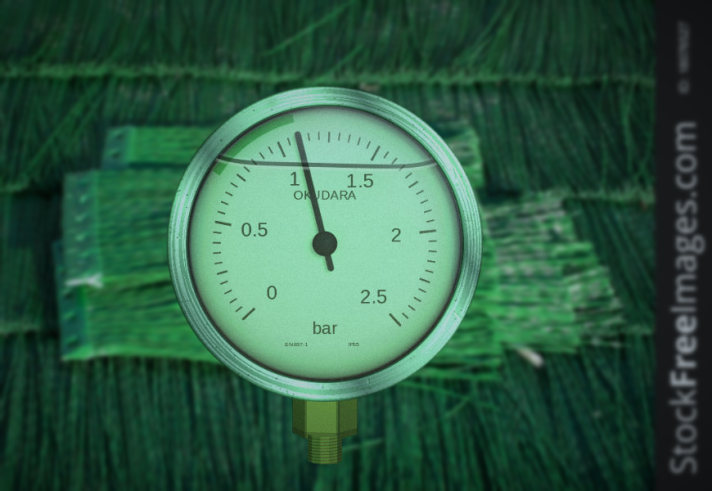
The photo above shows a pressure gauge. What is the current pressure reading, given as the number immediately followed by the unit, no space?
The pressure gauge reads 1.1bar
